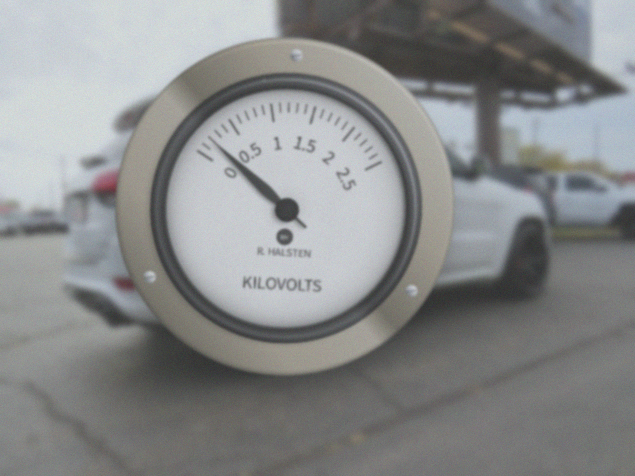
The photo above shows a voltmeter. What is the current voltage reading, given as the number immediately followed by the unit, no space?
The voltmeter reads 0.2kV
